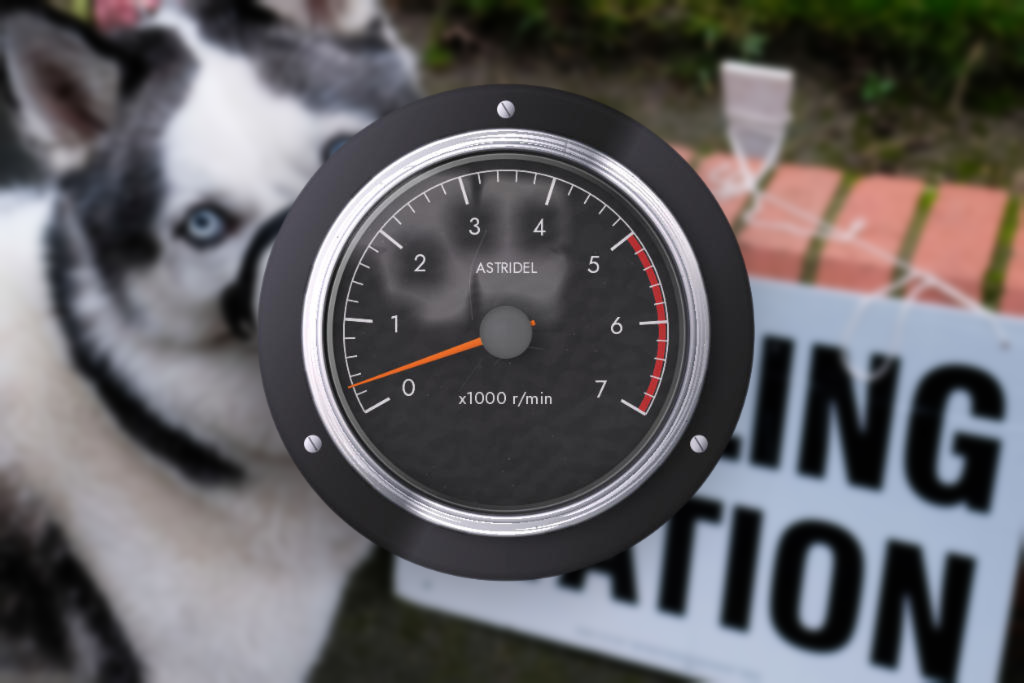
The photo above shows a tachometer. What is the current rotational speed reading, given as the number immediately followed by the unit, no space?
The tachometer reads 300rpm
